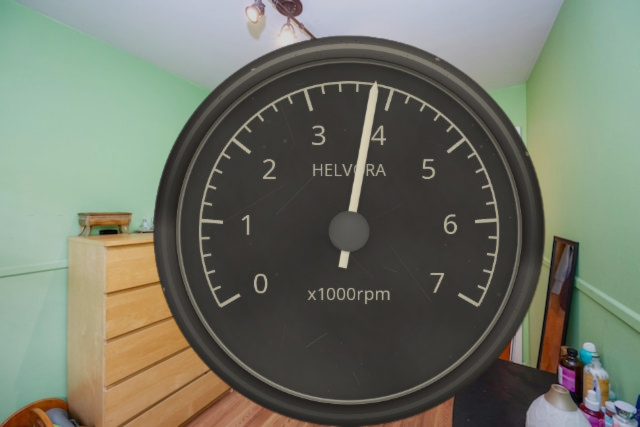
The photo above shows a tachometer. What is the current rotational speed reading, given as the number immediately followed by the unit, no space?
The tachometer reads 3800rpm
